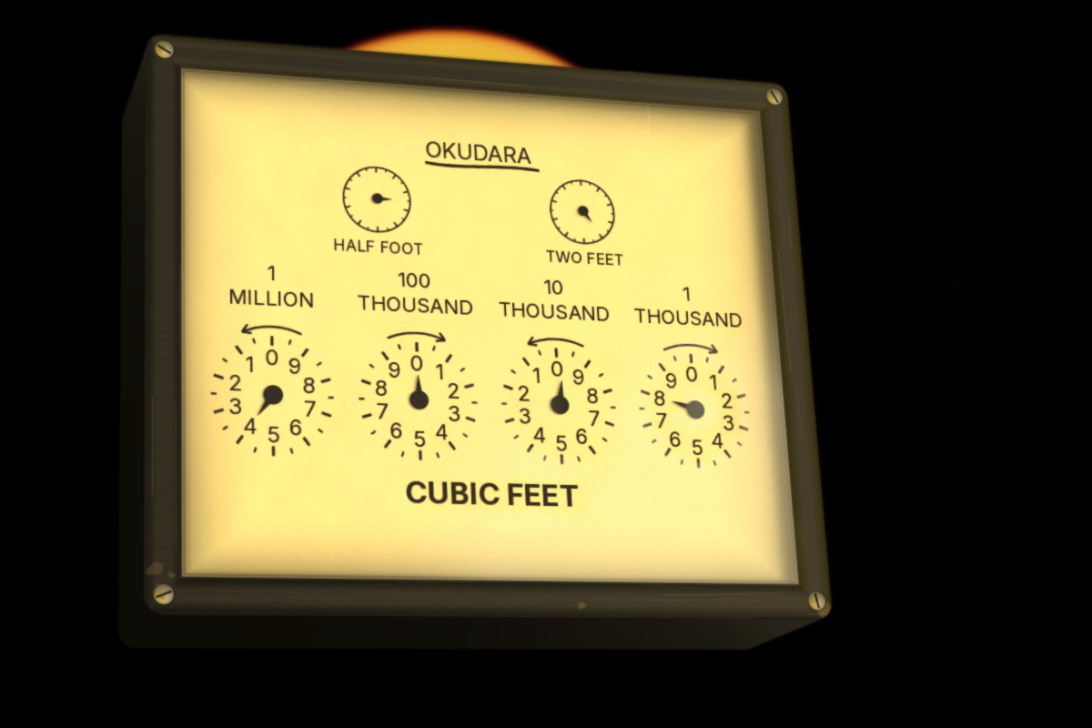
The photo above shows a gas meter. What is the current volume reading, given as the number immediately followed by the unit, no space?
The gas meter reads 399800ft³
